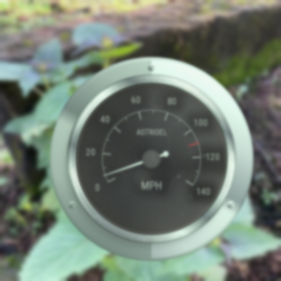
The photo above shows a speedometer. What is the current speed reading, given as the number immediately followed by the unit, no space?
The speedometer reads 5mph
